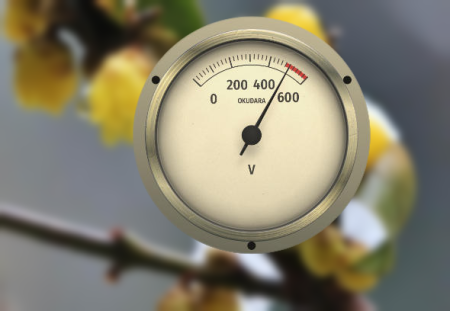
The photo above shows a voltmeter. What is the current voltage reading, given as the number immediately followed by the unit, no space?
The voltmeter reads 500V
